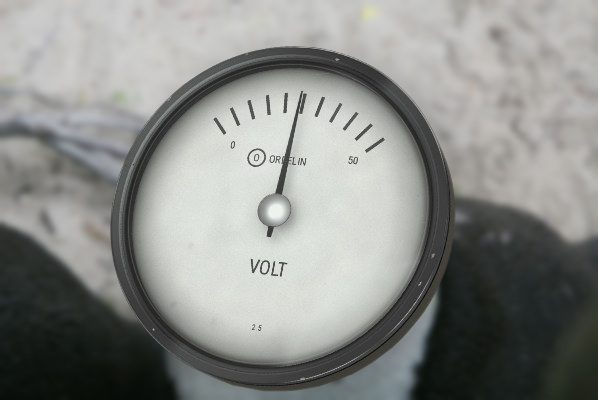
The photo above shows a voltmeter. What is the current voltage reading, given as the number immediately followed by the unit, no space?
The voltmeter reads 25V
